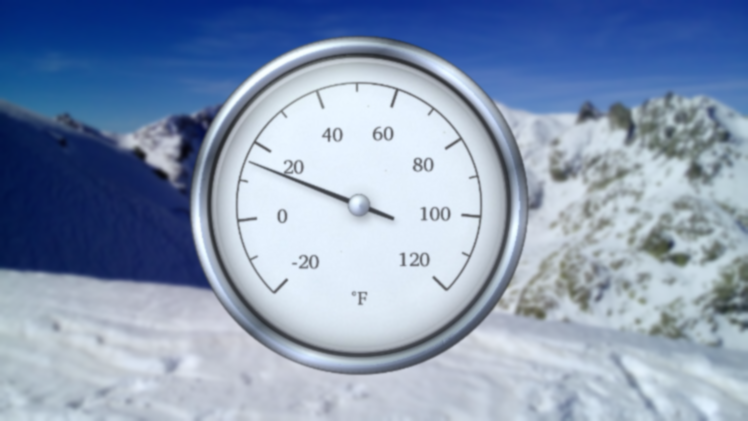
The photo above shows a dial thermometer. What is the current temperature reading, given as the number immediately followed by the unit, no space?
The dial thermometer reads 15°F
